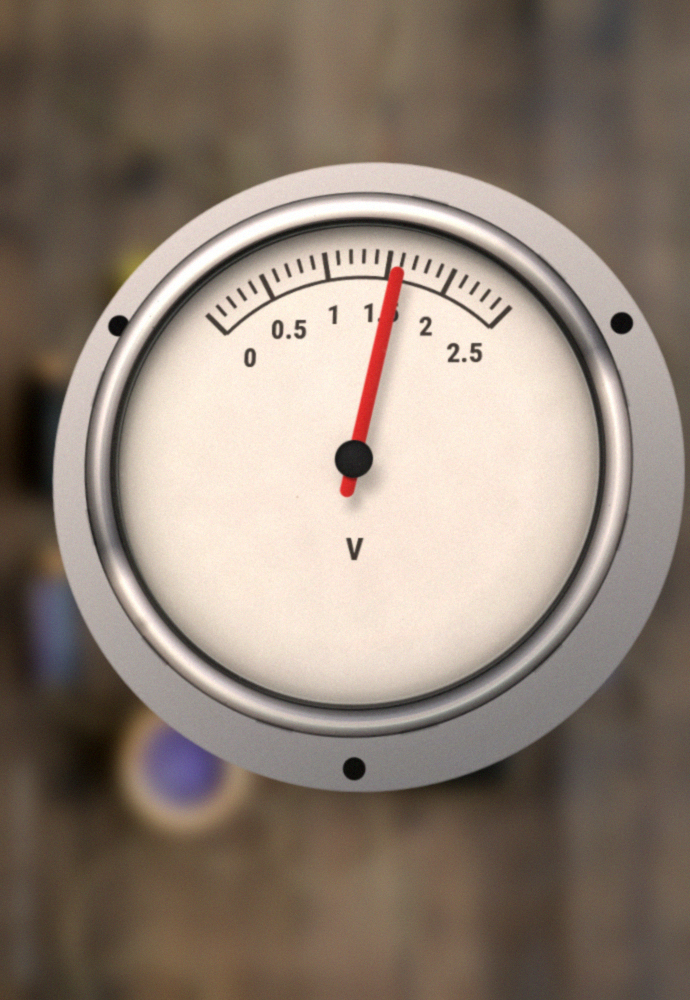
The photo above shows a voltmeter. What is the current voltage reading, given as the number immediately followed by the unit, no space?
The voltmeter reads 1.6V
